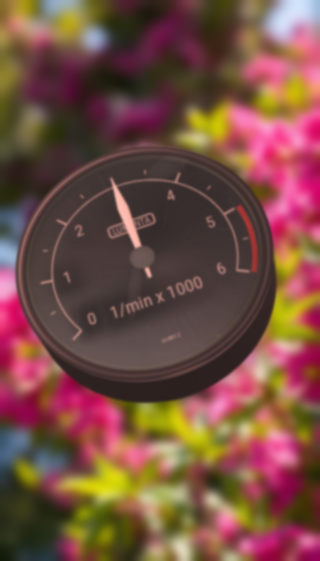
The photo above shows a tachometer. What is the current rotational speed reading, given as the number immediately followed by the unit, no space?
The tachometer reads 3000rpm
